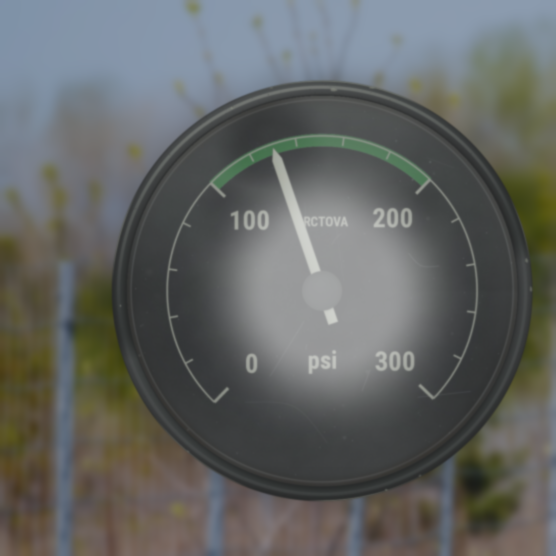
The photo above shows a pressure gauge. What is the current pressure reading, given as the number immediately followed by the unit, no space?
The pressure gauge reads 130psi
